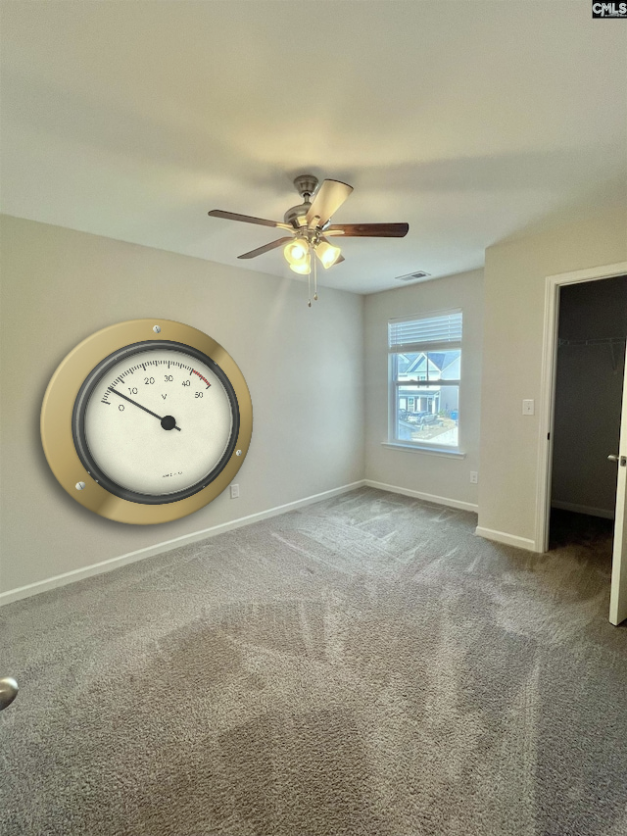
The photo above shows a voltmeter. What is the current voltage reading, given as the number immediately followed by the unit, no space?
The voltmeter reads 5V
